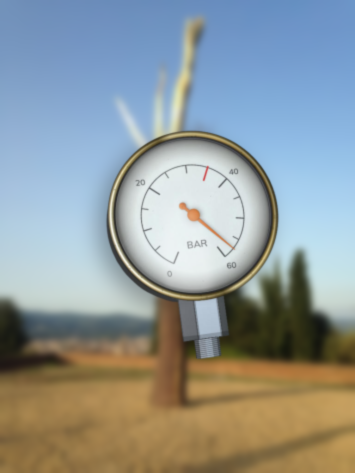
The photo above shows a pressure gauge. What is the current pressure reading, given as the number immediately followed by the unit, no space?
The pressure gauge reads 57.5bar
